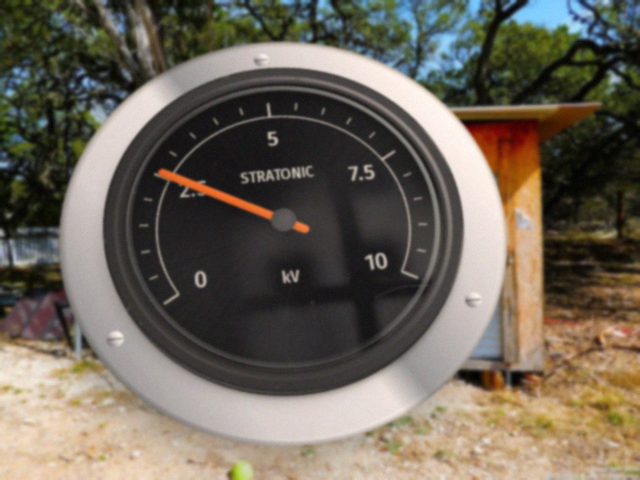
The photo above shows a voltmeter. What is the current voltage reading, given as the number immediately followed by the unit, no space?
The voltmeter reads 2.5kV
